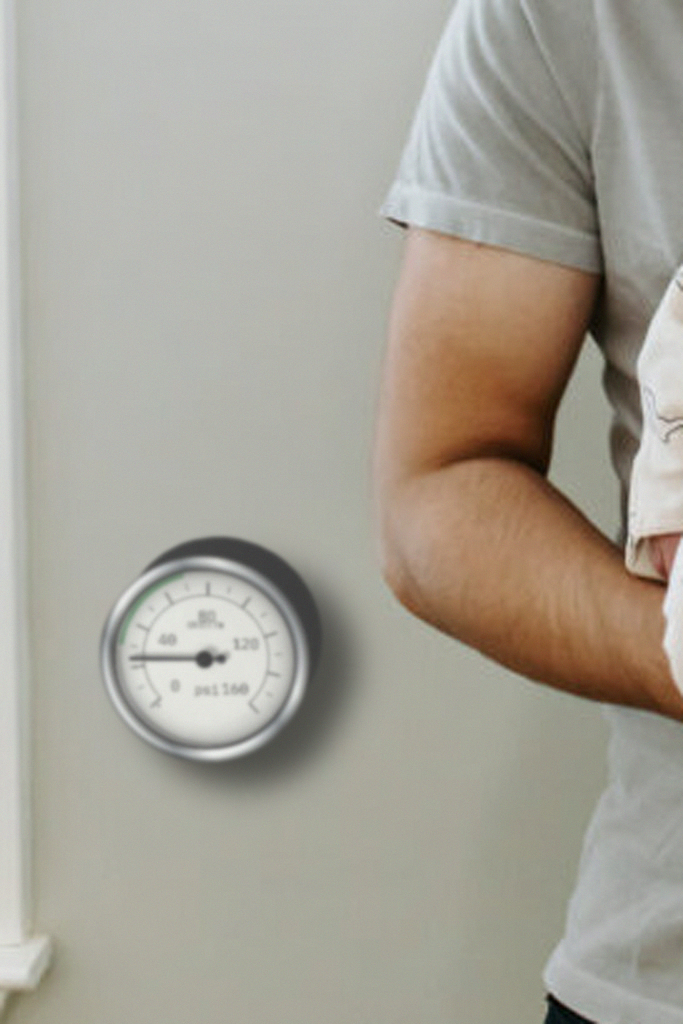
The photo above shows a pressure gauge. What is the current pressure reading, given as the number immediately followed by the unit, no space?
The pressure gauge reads 25psi
